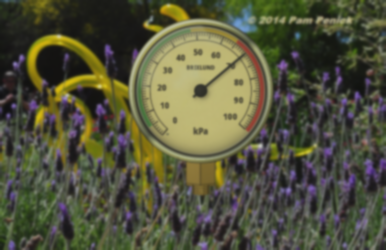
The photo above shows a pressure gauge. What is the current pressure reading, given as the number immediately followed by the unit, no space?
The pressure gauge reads 70kPa
